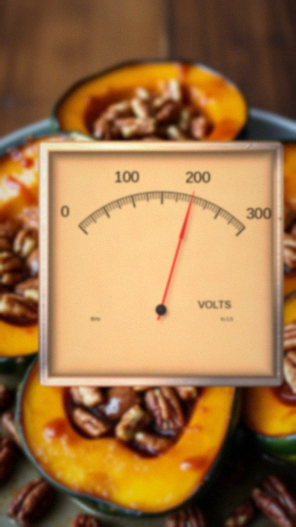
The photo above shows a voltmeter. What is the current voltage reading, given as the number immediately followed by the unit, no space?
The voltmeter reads 200V
